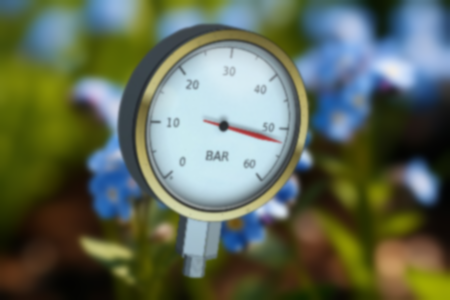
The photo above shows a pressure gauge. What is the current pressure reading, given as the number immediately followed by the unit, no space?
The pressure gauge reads 52.5bar
